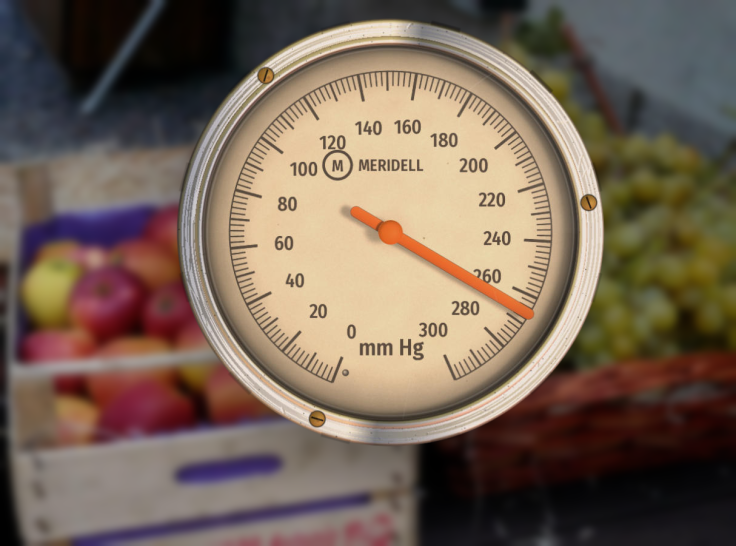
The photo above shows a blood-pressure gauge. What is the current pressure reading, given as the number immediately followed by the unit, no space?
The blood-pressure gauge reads 266mmHg
